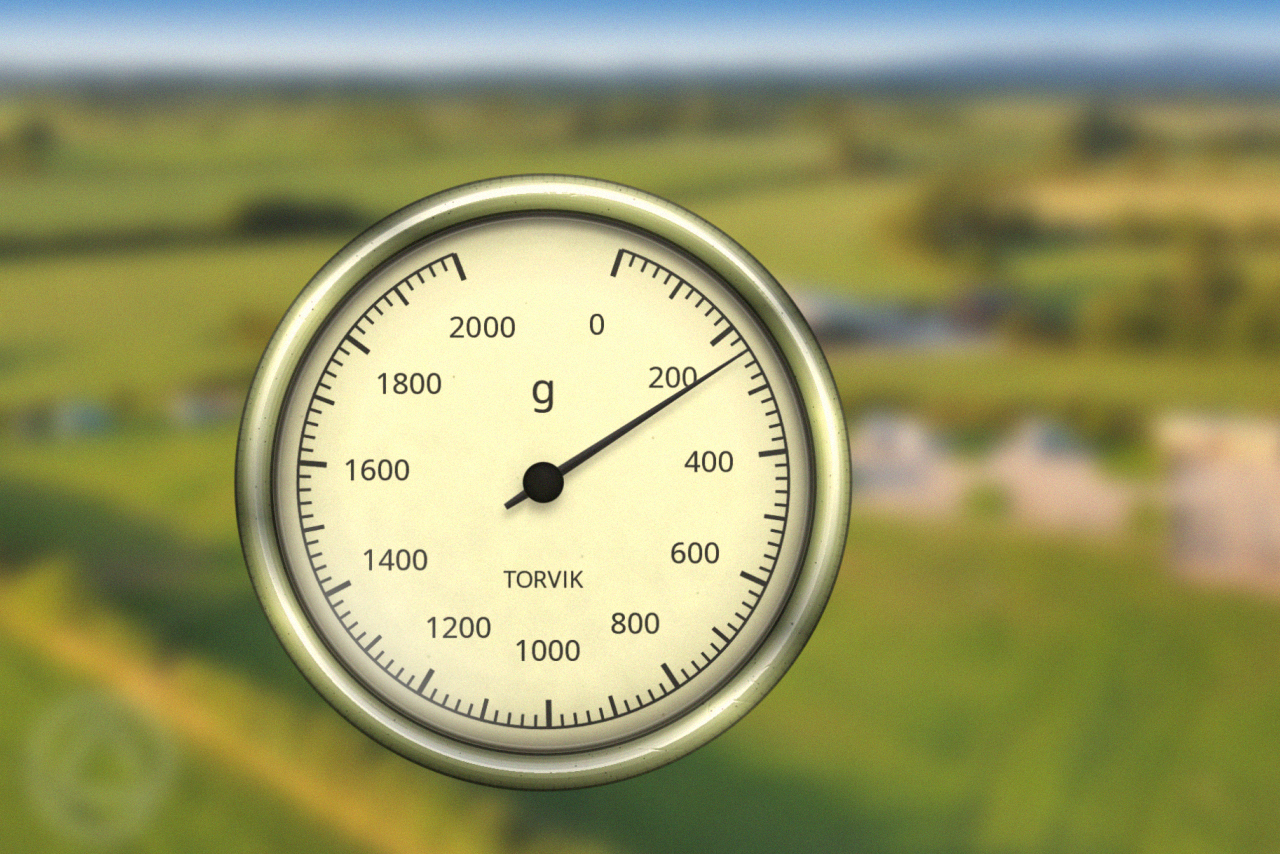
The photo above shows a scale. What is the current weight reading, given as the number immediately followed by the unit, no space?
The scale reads 240g
